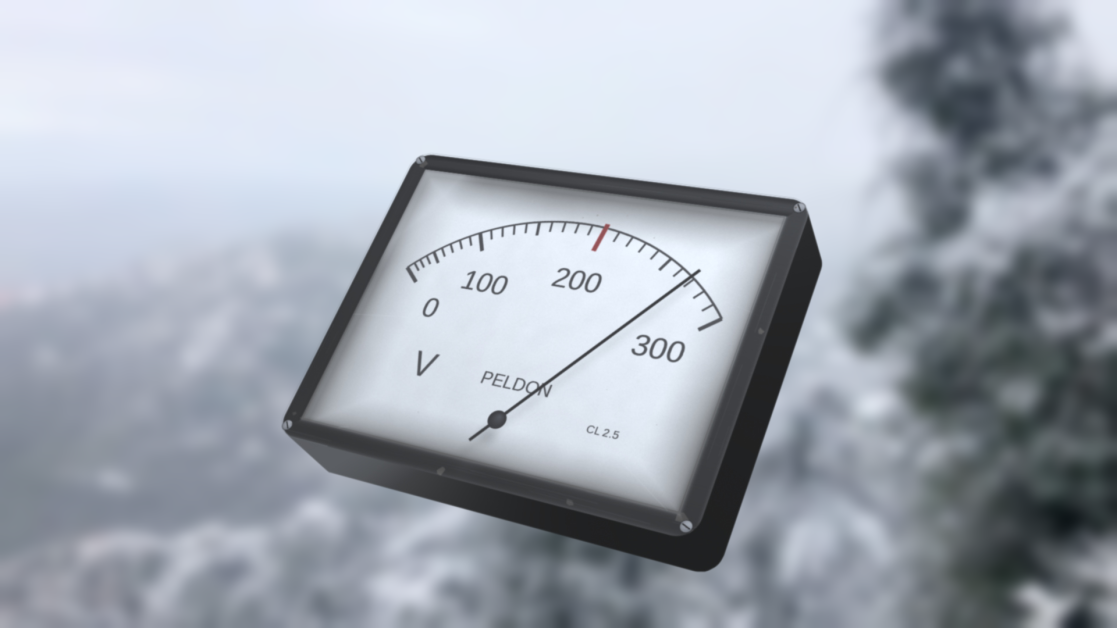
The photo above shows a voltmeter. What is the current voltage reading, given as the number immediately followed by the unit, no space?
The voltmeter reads 270V
